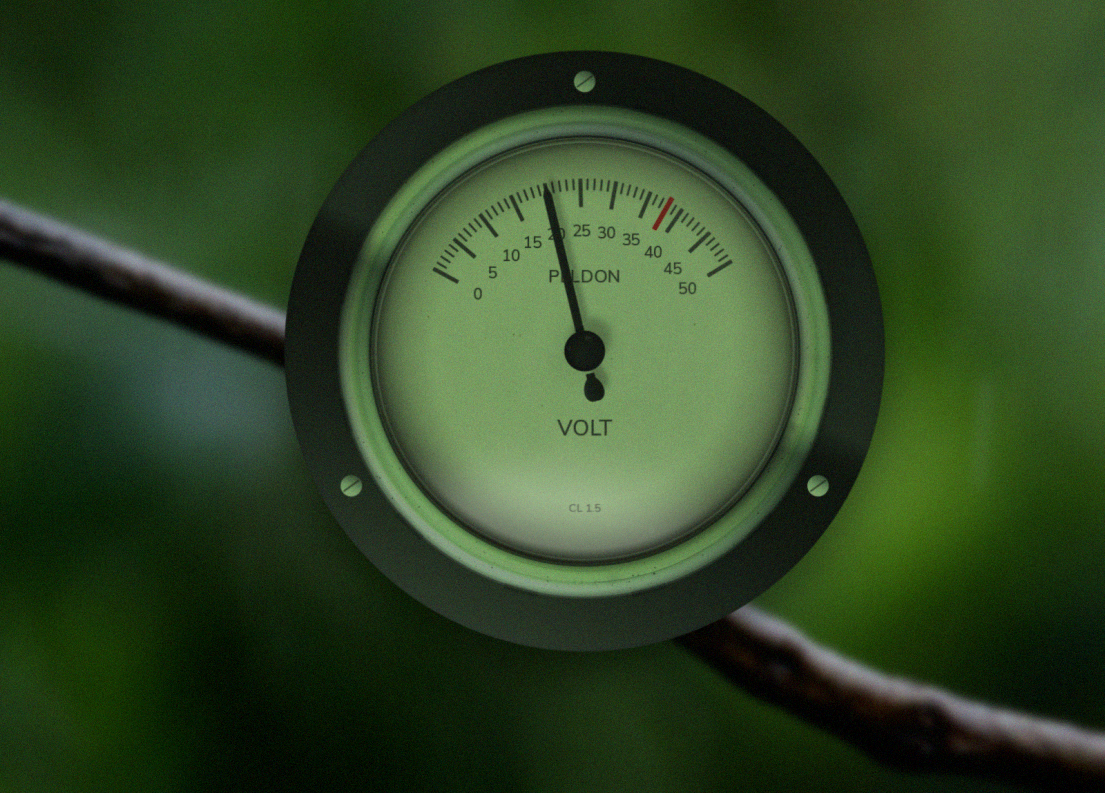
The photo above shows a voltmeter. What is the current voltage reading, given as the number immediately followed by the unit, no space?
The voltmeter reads 20V
